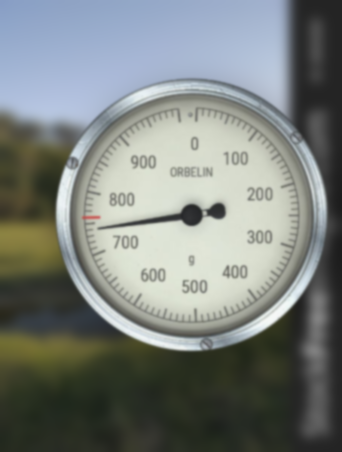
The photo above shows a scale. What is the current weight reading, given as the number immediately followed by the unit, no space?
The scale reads 740g
